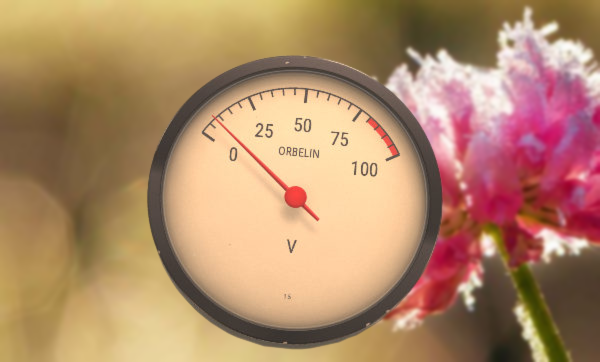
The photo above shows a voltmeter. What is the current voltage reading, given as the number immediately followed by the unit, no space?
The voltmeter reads 7.5V
